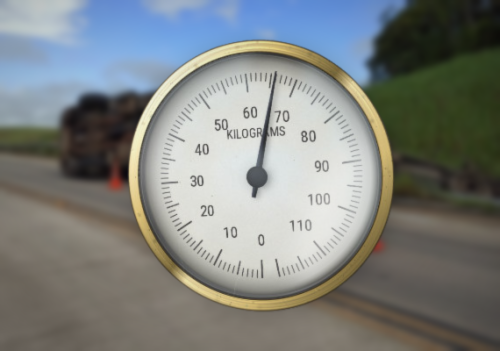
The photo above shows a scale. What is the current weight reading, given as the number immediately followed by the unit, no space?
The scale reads 66kg
